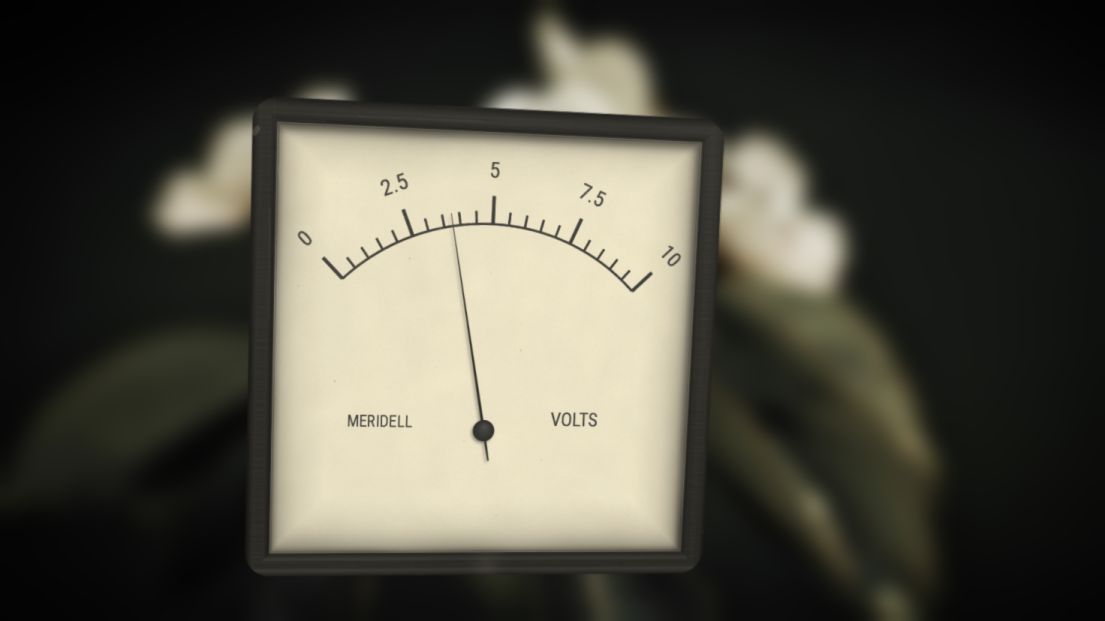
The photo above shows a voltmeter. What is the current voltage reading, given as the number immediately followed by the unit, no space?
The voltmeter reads 3.75V
